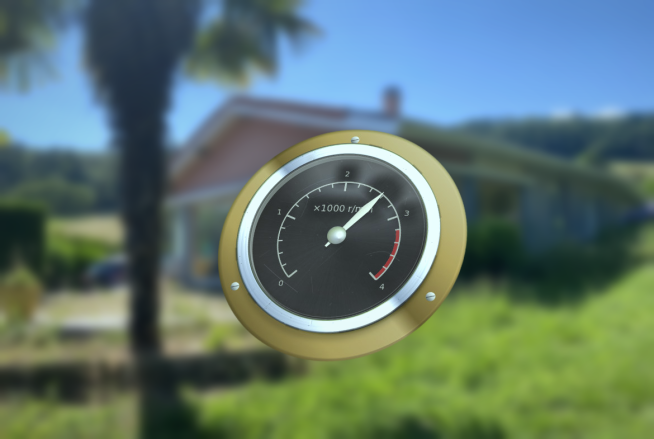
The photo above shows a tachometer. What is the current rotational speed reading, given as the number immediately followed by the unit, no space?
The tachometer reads 2600rpm
